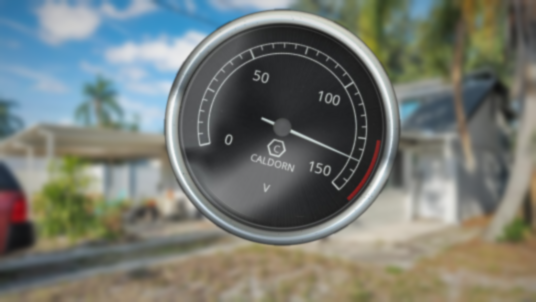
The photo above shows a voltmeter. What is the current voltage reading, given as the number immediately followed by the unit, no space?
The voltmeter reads 135V
